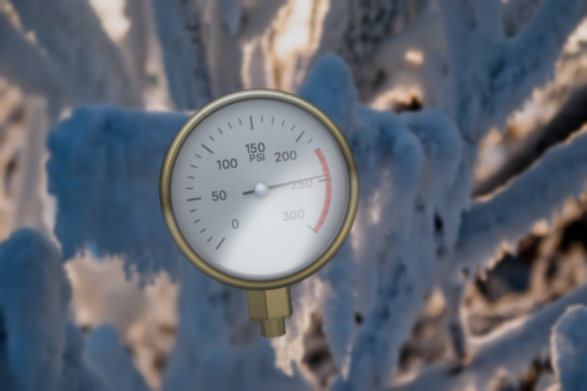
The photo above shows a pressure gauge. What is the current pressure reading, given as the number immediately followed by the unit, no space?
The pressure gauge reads 245psi
